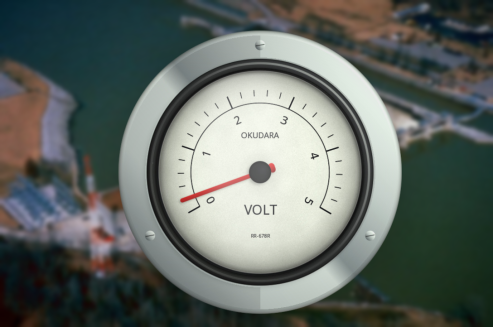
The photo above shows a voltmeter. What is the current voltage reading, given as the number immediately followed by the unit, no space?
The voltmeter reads 0.2V
